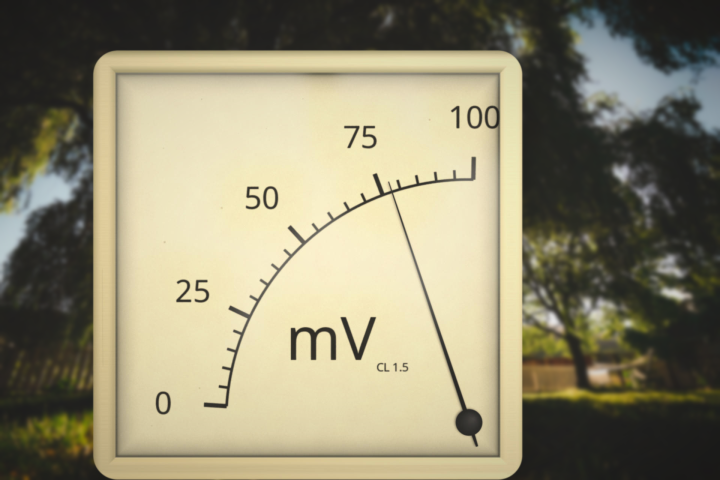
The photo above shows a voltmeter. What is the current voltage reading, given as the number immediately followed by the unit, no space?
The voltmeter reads 77.5mV
